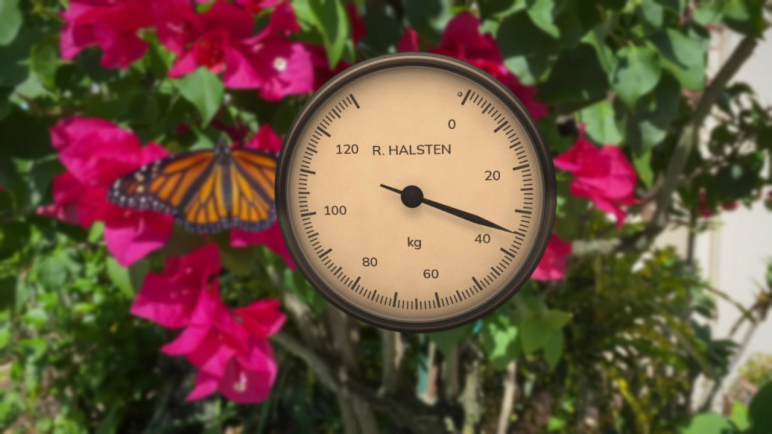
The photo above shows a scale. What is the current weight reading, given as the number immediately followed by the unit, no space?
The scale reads 35kg
